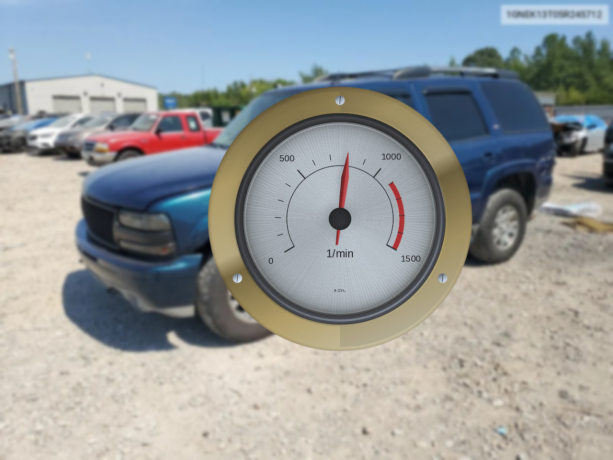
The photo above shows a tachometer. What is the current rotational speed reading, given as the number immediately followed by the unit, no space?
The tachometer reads 800rpm
